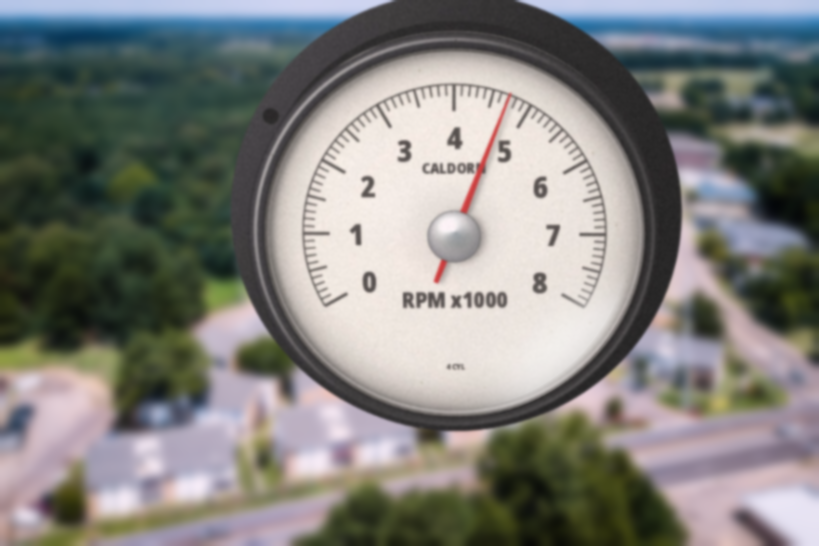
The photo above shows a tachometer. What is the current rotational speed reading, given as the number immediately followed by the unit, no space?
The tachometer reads 4700rpm
